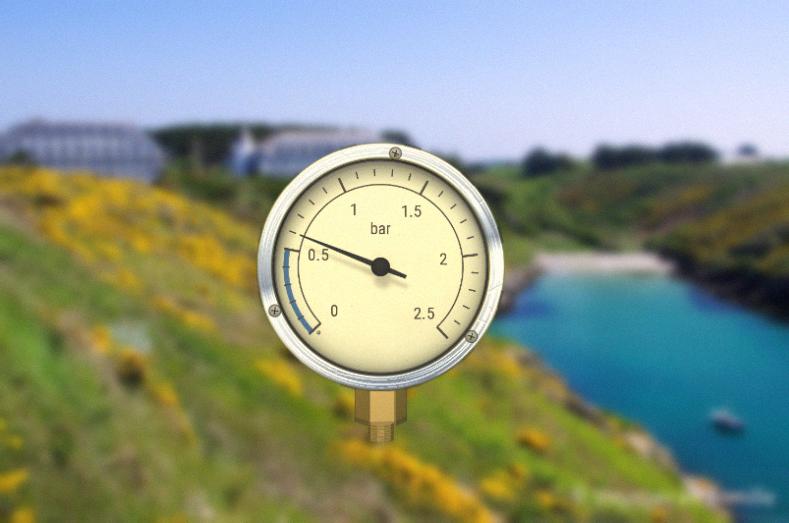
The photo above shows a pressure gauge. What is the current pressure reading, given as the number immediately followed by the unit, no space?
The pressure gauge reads 0.6bar
